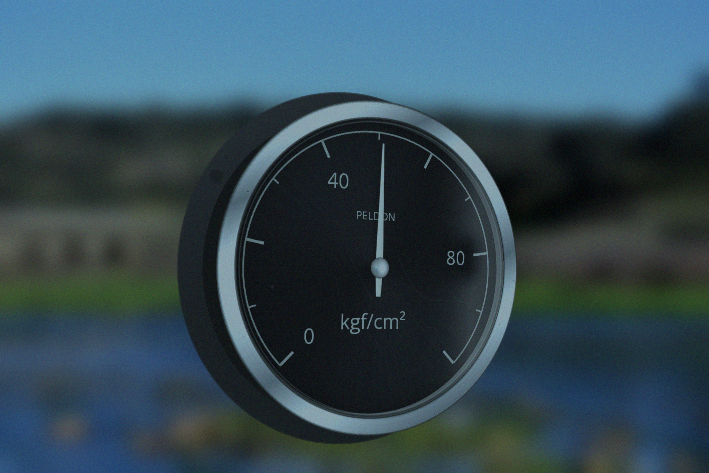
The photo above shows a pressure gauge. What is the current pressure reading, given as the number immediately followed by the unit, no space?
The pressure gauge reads 50kg/cm²
